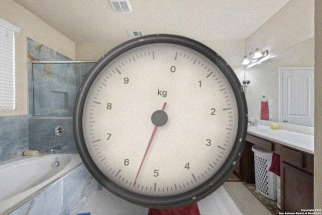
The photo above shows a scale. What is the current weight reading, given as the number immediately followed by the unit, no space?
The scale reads 5.5kg
